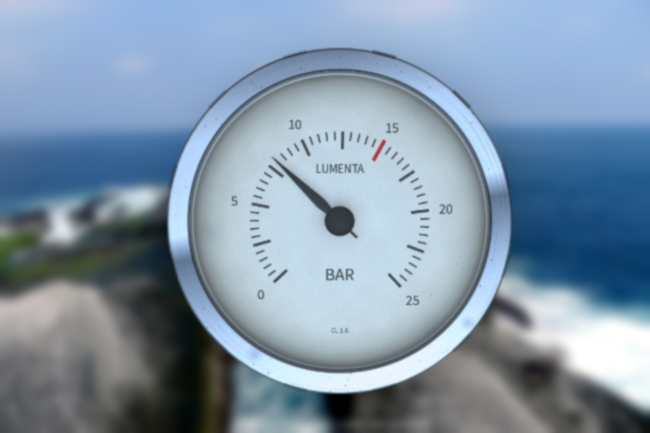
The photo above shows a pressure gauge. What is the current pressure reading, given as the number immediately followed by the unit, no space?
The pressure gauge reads 8bar
